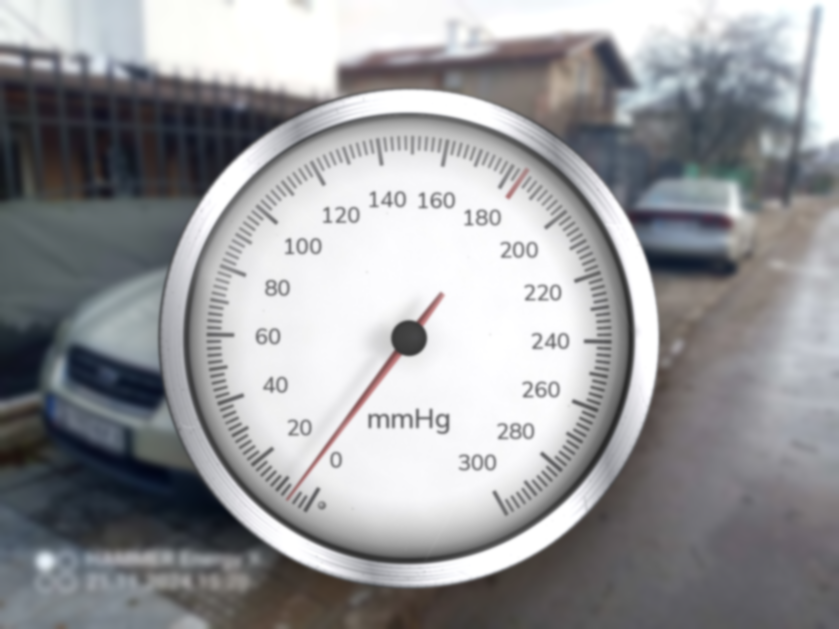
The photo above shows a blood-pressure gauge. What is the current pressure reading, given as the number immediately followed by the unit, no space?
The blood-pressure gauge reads 6mmHg
